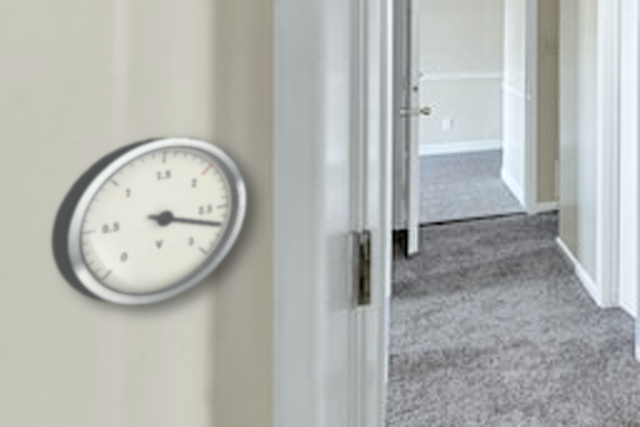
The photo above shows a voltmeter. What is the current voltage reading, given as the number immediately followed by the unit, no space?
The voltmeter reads 2.7V
